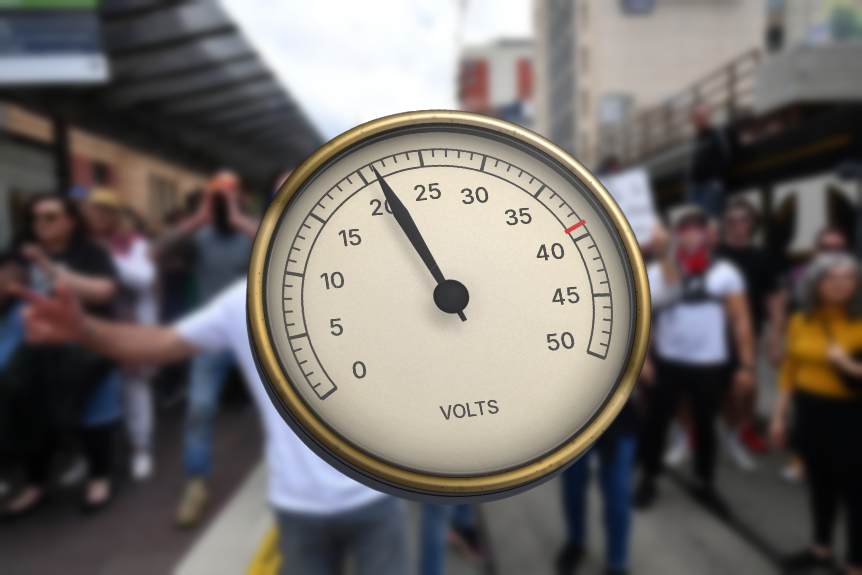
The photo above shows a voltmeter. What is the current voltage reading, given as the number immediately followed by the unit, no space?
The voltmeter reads 21V
